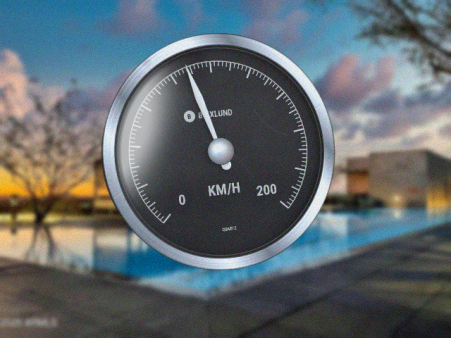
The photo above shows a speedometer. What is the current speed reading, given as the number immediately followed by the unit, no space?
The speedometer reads 88km/h
